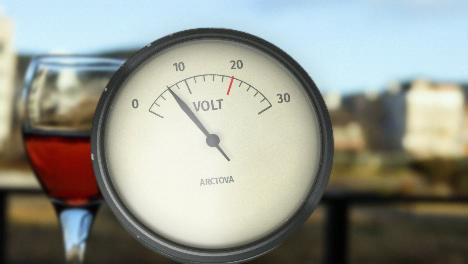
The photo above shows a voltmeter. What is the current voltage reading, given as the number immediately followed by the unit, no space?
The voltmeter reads 6V
